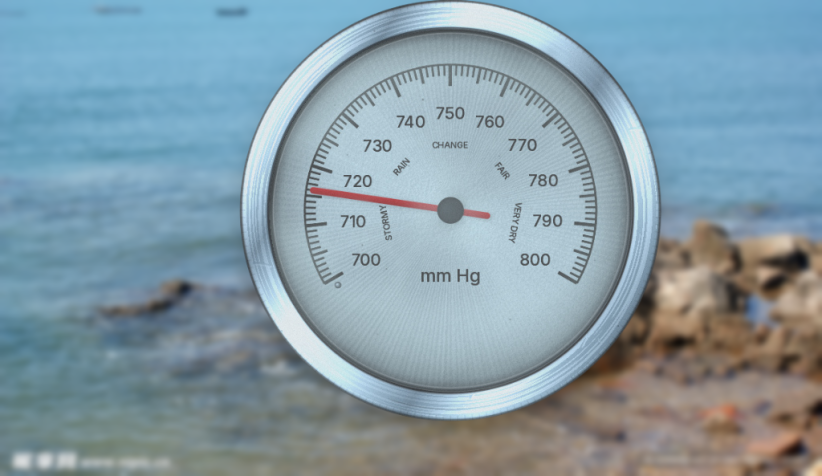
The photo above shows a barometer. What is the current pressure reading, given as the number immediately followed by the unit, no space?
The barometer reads 716mmHg
